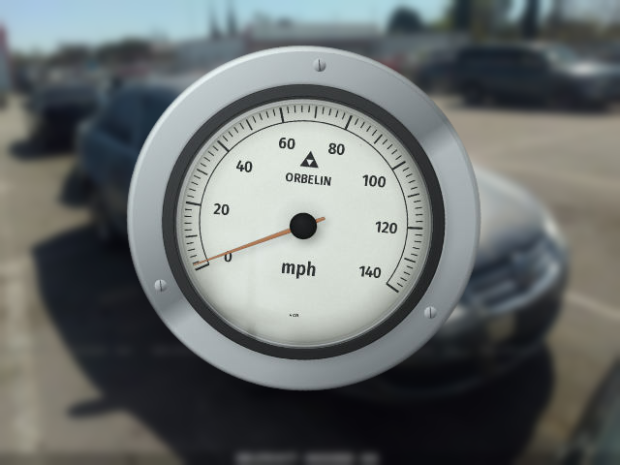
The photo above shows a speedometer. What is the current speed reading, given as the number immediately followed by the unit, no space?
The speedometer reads 2mph
